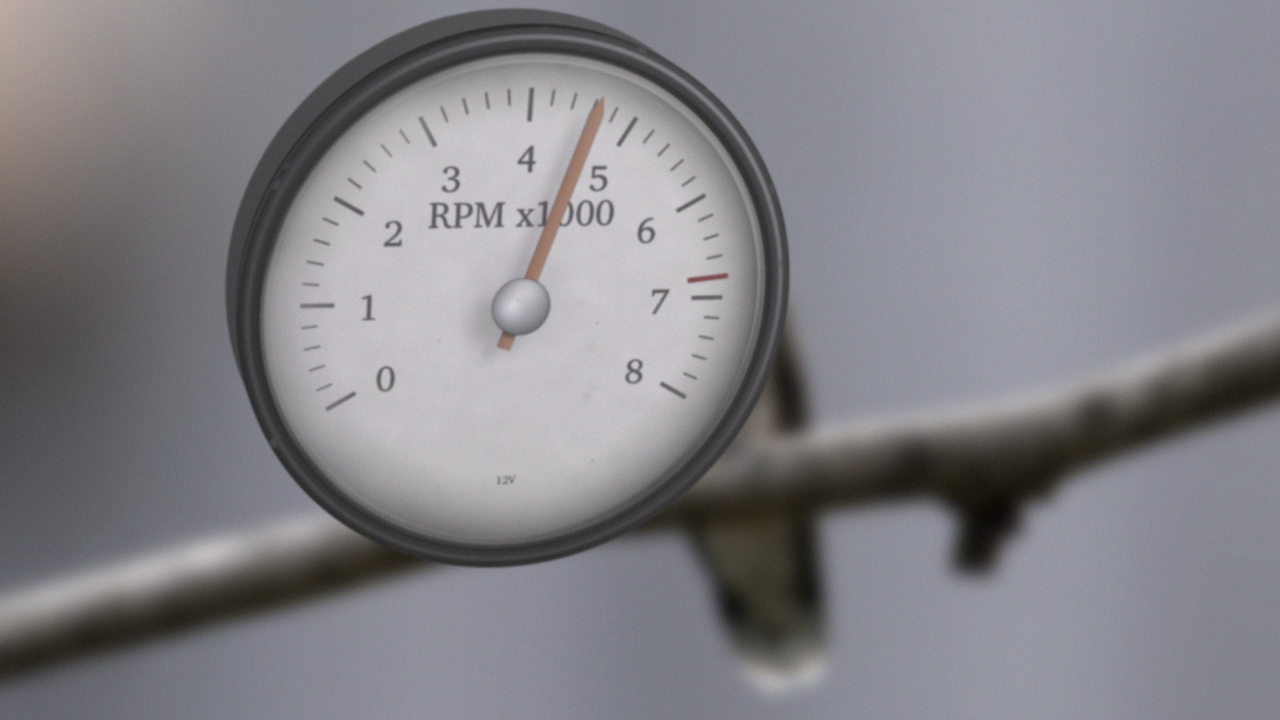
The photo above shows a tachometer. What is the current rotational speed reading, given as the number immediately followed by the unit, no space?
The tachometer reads 4600rpm
